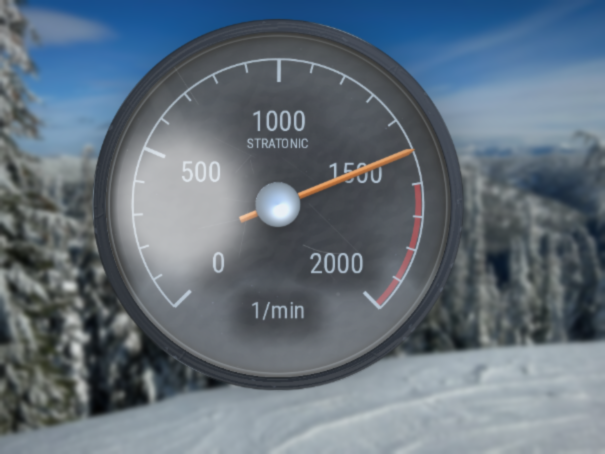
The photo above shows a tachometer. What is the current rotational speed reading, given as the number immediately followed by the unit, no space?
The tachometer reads 1500rpm
